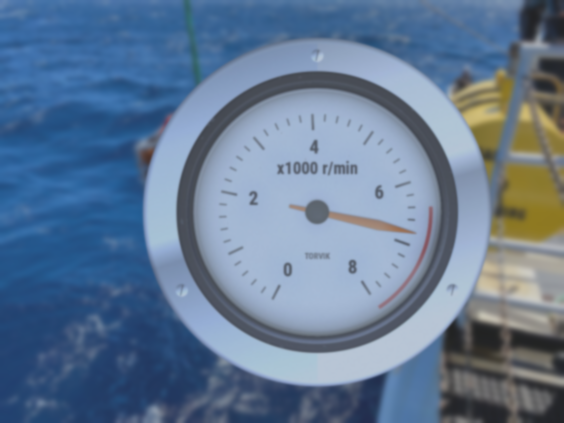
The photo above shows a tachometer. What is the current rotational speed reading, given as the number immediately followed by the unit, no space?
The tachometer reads 6800rpm
